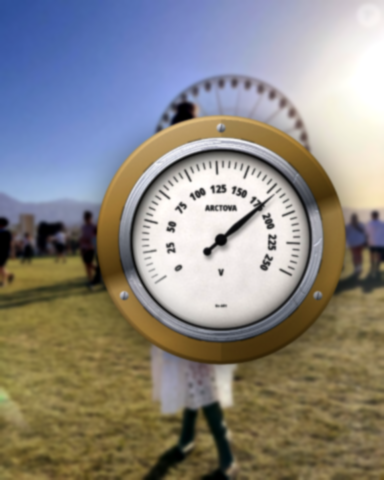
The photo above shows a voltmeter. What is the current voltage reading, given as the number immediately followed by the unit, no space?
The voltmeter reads 180V
